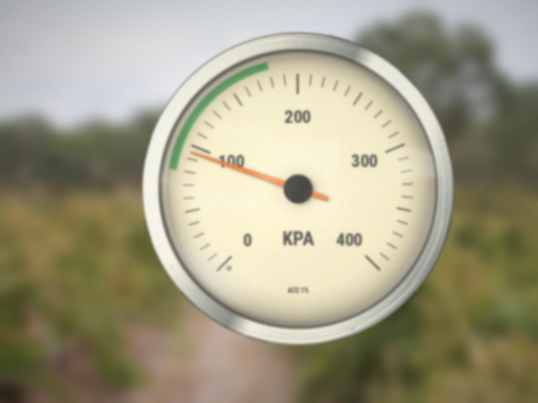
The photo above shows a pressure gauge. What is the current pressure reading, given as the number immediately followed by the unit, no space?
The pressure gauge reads 95kPa
